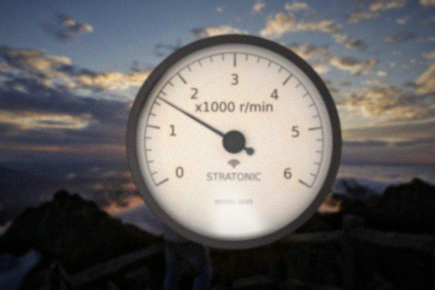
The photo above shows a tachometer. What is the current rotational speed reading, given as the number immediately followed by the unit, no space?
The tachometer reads 1500rpm
